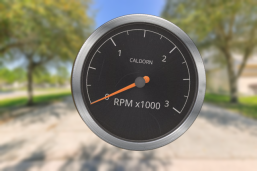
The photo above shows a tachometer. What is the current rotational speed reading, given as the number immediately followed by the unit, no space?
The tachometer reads 0rpm
